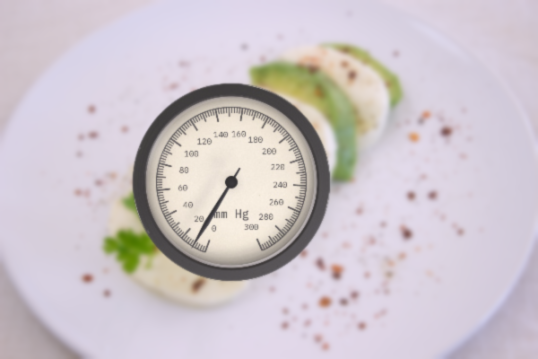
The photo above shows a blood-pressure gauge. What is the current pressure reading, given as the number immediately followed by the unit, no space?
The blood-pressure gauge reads 10mmHg
